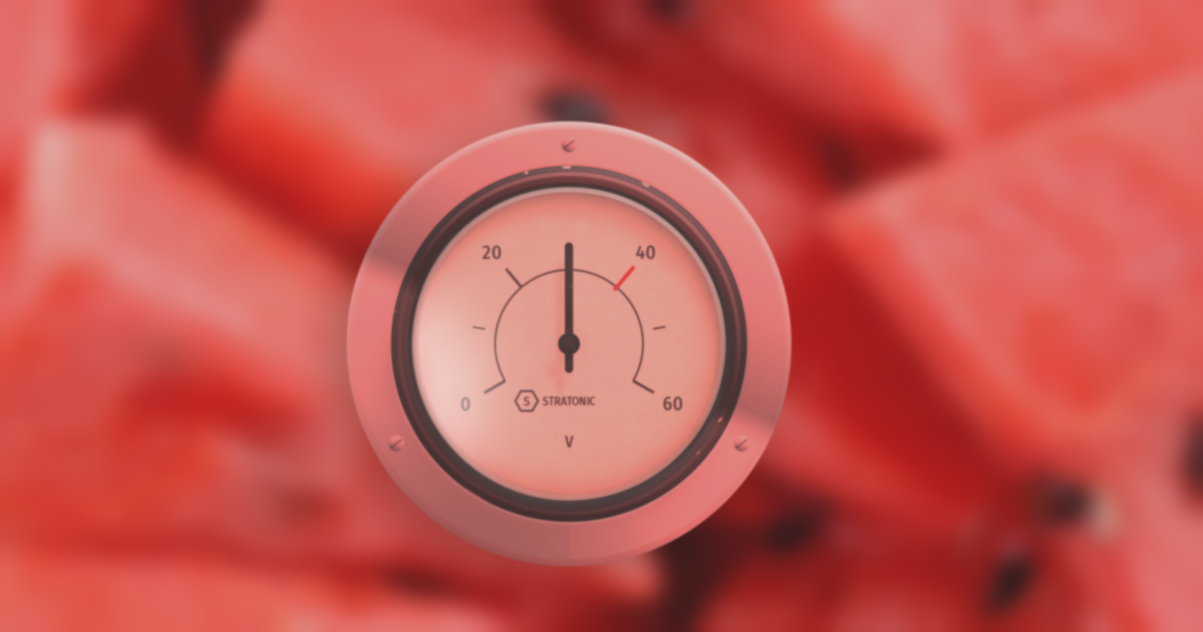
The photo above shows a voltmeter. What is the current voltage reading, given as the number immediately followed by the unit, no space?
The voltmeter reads 30V
